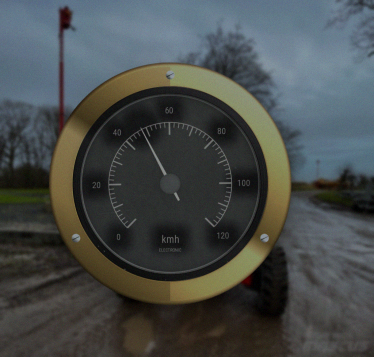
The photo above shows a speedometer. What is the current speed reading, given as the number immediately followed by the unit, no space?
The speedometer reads 48km/h
